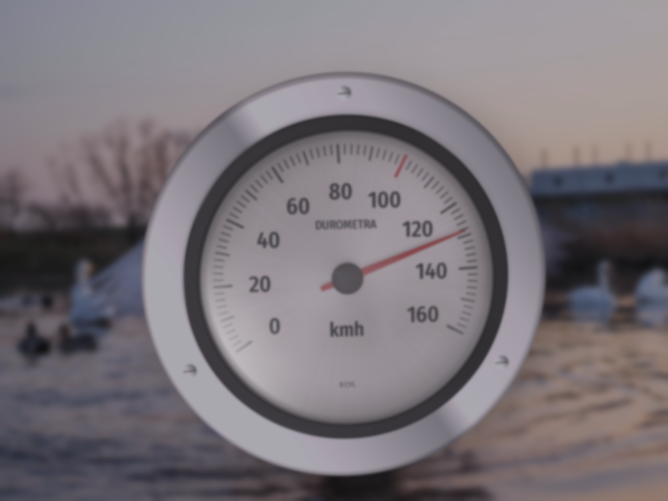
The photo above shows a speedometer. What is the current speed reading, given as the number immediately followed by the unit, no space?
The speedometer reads 128km/h
